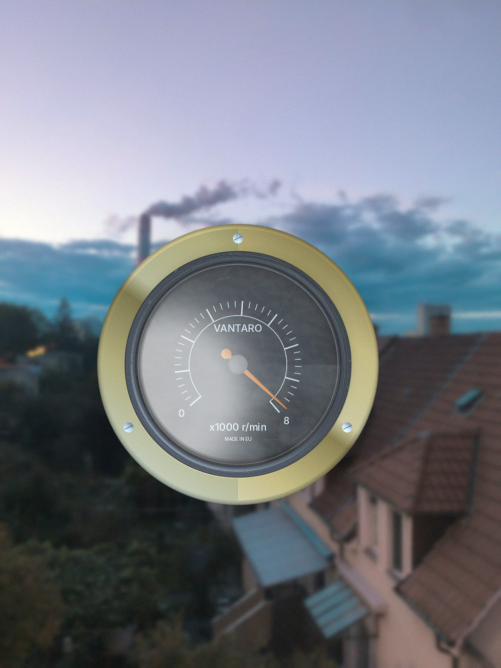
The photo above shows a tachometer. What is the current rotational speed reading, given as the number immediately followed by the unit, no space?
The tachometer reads 7800rpm
